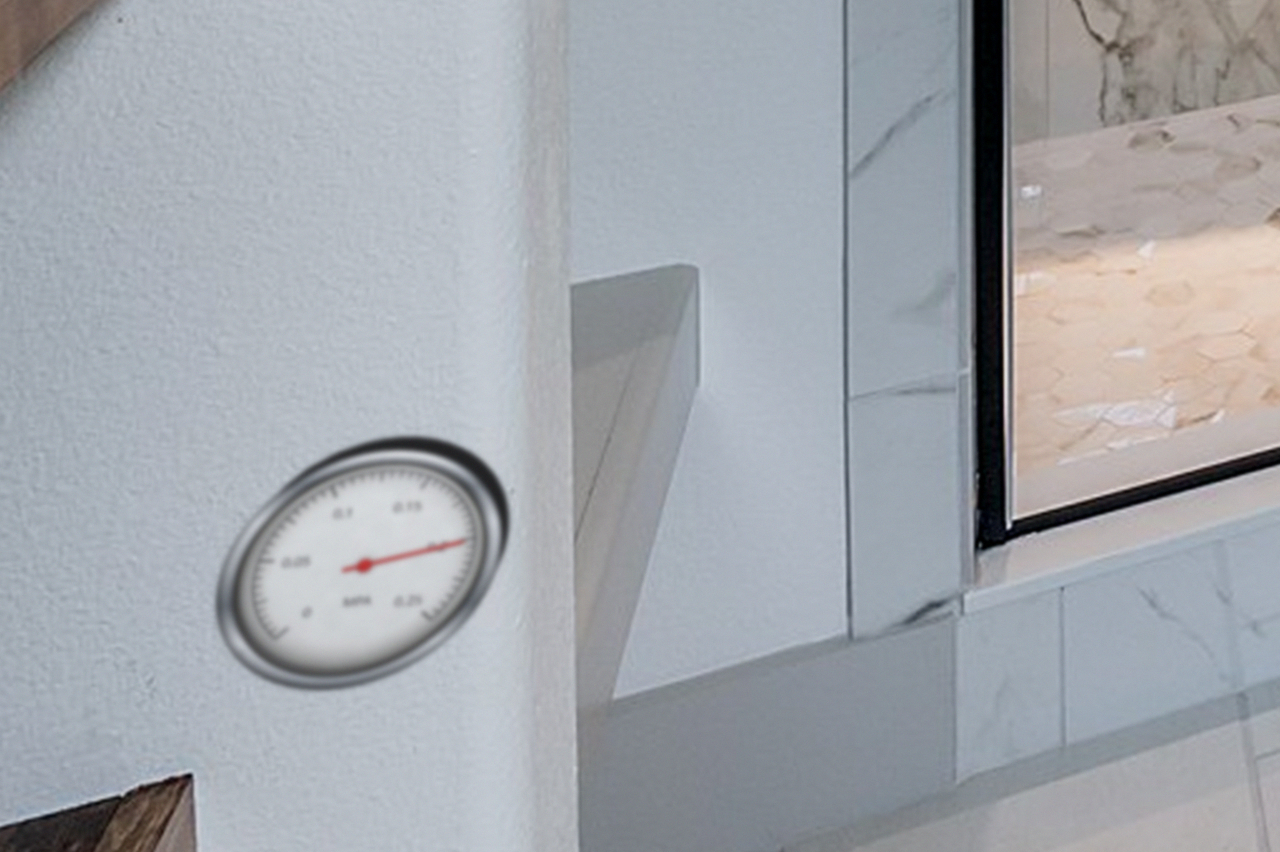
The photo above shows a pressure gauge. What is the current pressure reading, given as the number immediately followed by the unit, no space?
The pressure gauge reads 0.2MPa
